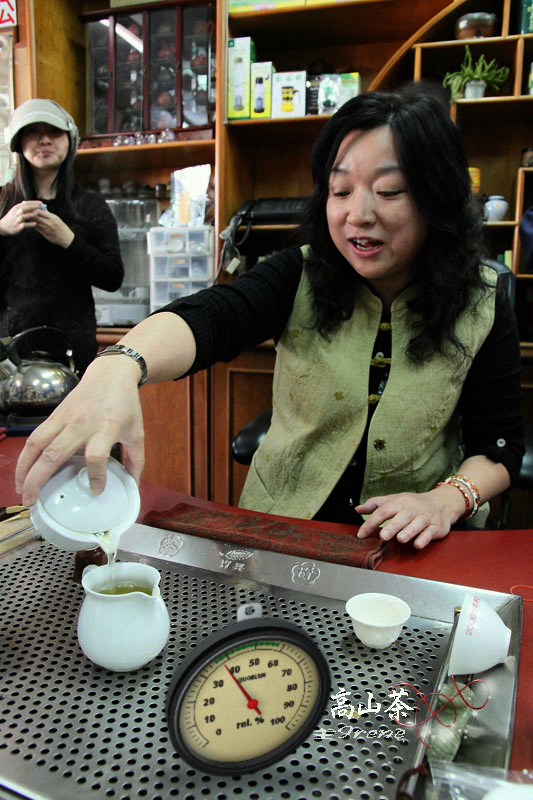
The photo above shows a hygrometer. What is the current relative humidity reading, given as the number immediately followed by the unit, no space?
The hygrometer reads 38%
